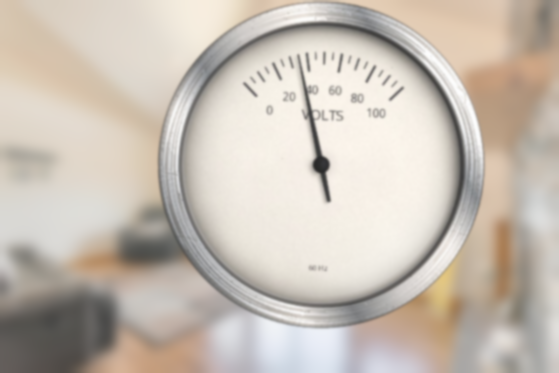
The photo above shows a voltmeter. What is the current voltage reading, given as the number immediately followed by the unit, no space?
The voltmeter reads 35V
